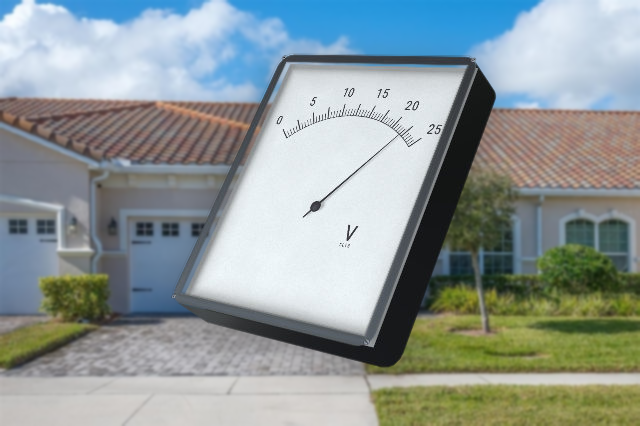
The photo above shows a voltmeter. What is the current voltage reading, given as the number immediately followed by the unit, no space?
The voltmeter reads 22.5V
